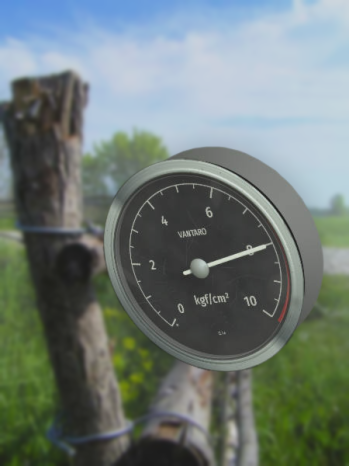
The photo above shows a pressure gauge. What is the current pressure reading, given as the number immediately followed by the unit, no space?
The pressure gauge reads 8kg/cm²
